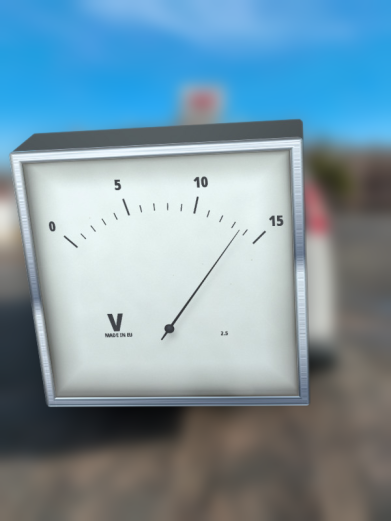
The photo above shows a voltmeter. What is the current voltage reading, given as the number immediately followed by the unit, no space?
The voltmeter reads 13.5V
